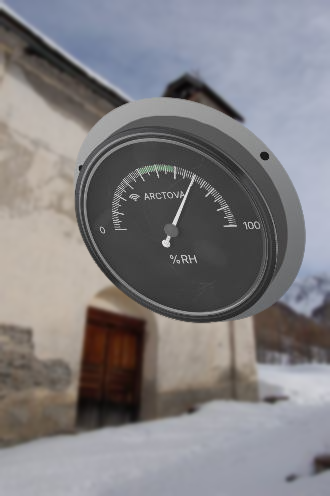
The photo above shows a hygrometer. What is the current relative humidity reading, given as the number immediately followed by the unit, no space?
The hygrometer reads 70%
